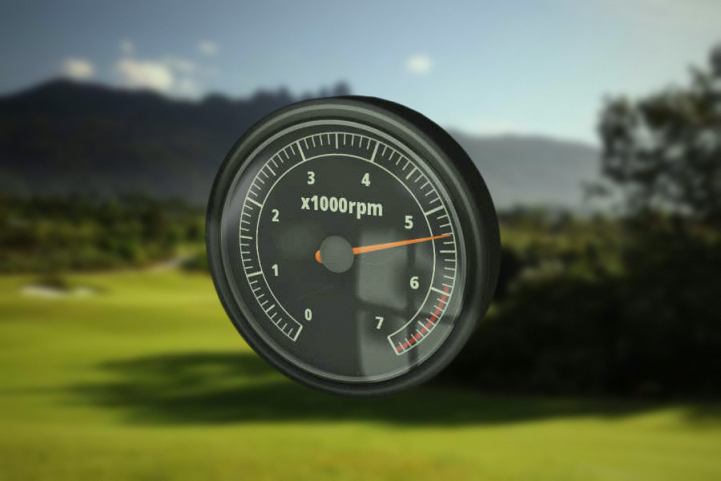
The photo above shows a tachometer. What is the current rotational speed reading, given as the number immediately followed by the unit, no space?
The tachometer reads 5300rpm
